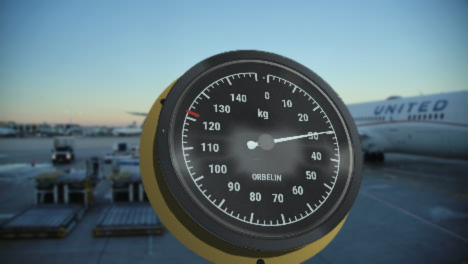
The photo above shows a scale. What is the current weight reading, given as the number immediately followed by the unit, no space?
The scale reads 30kg
